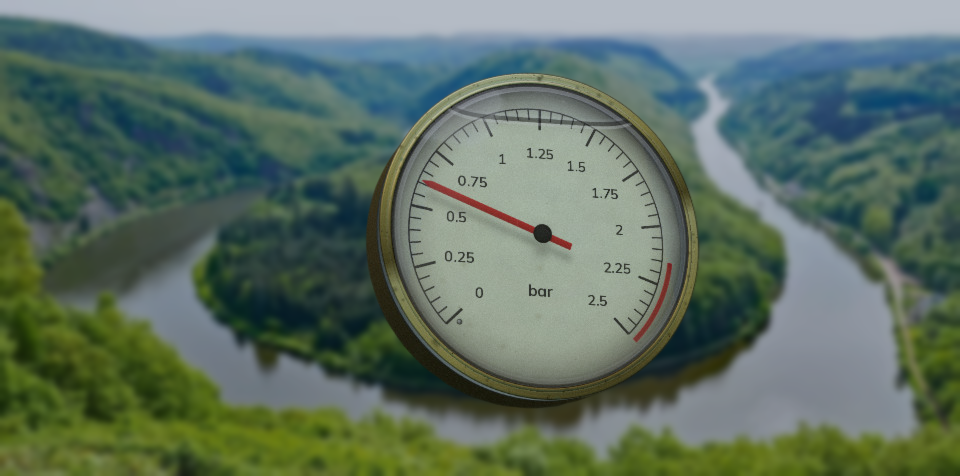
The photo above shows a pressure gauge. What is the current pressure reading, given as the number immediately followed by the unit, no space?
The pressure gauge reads 0.6bar
